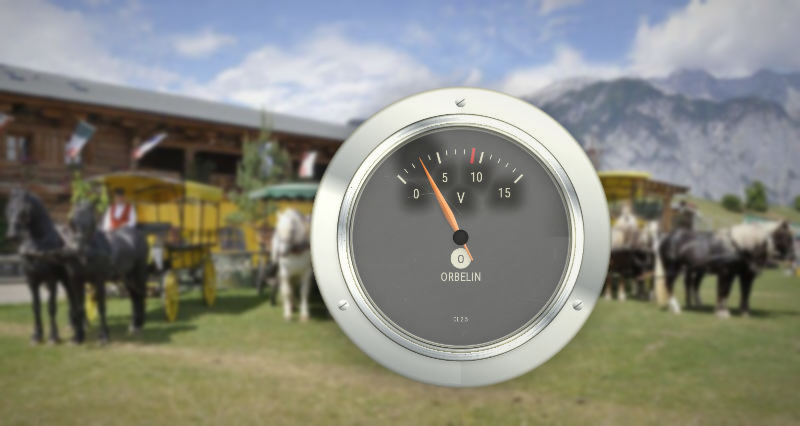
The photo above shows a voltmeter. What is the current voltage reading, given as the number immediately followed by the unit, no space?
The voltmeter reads 3V
